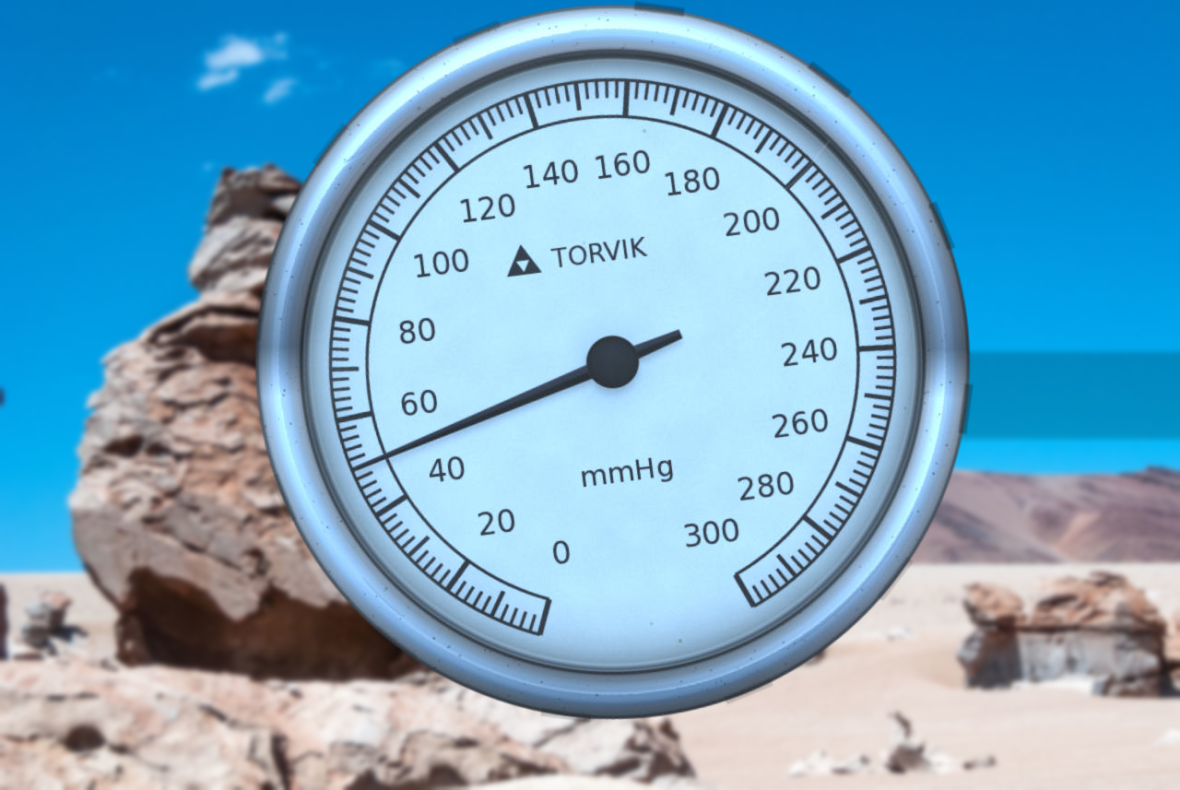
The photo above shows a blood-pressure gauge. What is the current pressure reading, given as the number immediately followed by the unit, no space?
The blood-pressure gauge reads 50mmHg
